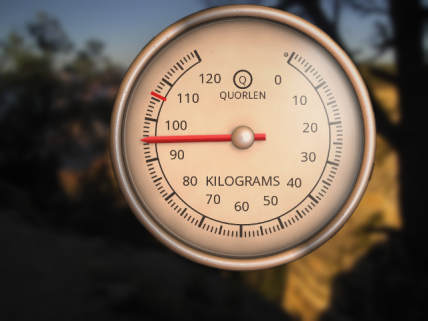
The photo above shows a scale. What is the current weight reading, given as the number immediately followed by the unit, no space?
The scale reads 95kg
